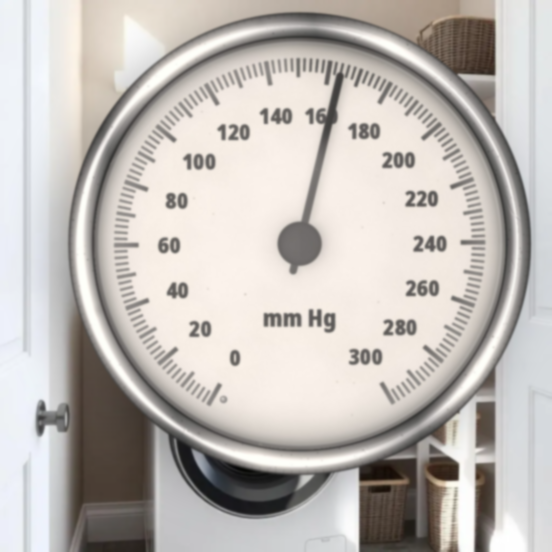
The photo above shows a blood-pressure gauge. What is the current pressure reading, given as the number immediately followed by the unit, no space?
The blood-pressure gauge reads 164mmHg
